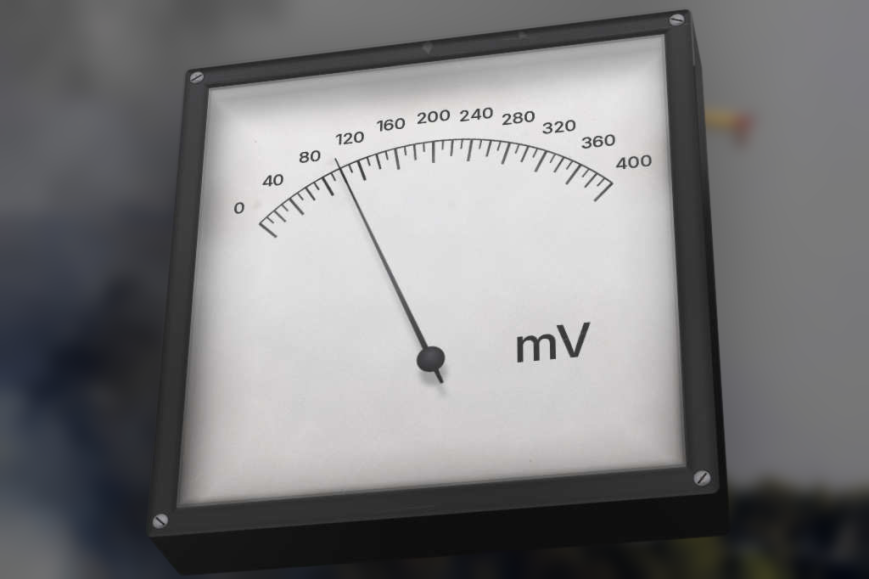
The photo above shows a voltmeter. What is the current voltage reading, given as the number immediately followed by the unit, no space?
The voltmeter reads 100mV
